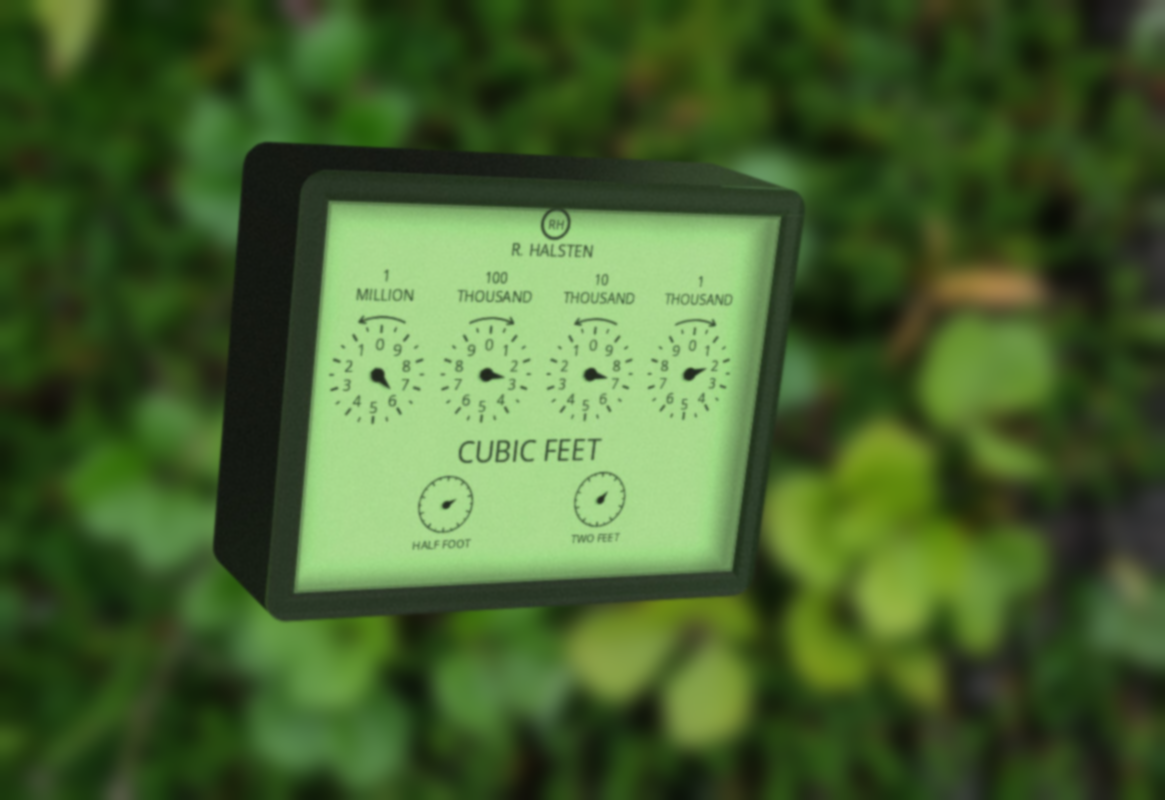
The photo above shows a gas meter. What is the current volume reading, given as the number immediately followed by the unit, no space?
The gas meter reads 627200ft³
